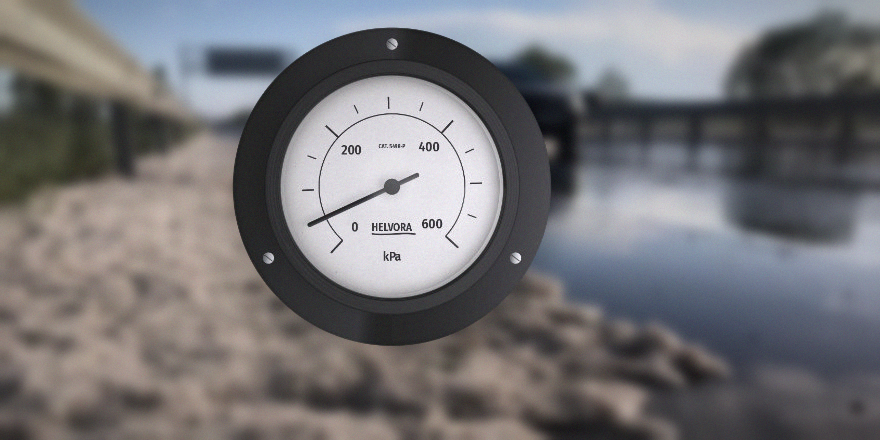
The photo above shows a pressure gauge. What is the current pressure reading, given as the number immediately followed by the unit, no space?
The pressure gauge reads 50kPa
